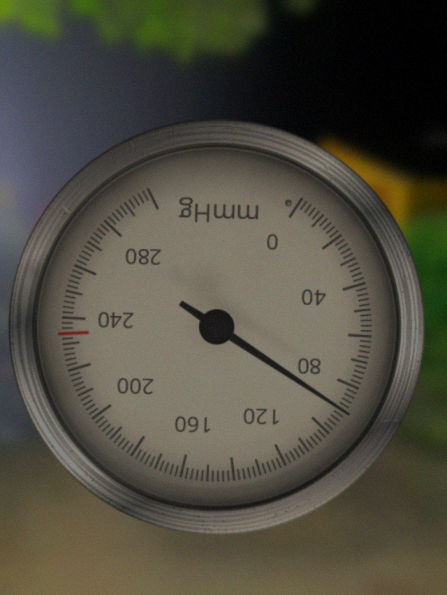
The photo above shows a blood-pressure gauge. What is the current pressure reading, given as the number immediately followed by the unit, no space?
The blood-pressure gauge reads 90mmHg
